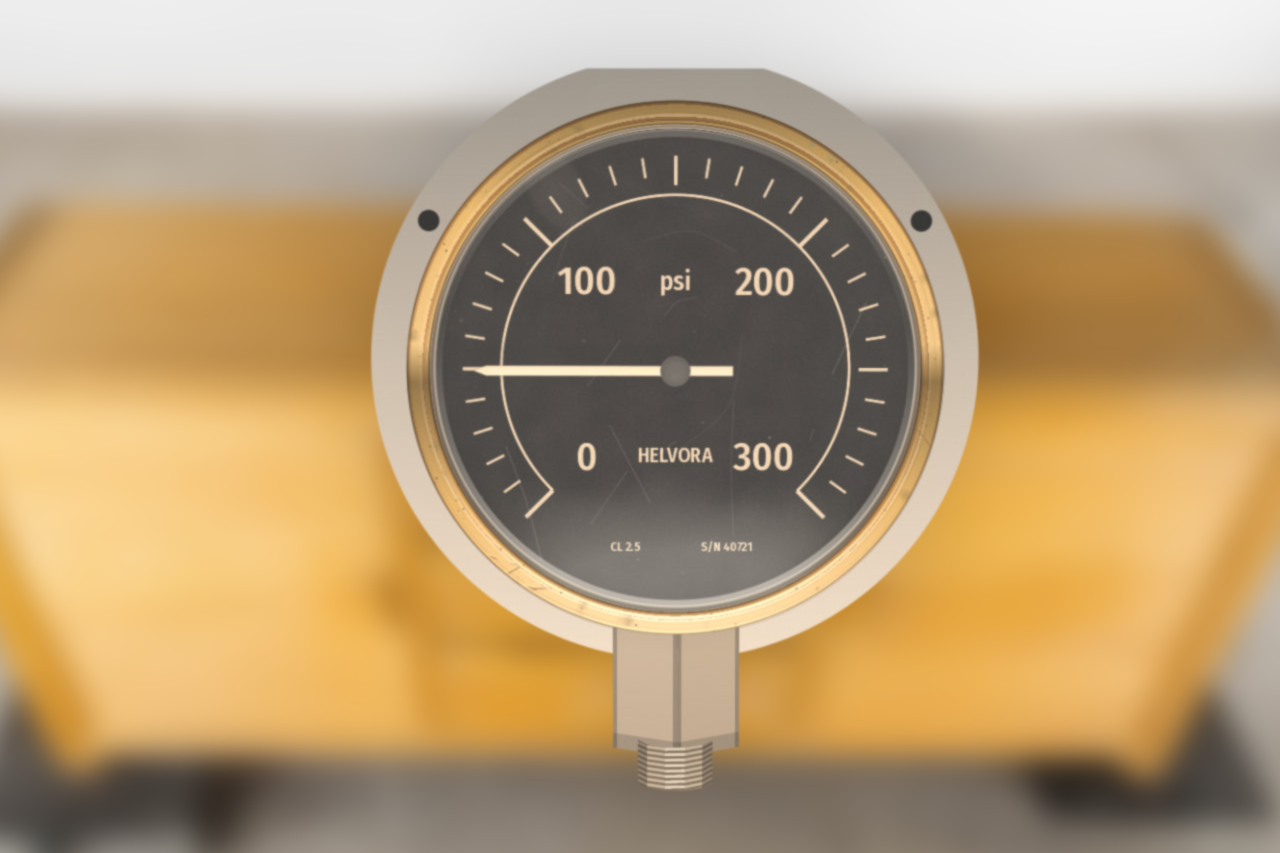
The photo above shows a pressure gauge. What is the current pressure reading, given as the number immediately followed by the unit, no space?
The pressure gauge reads 50psi
